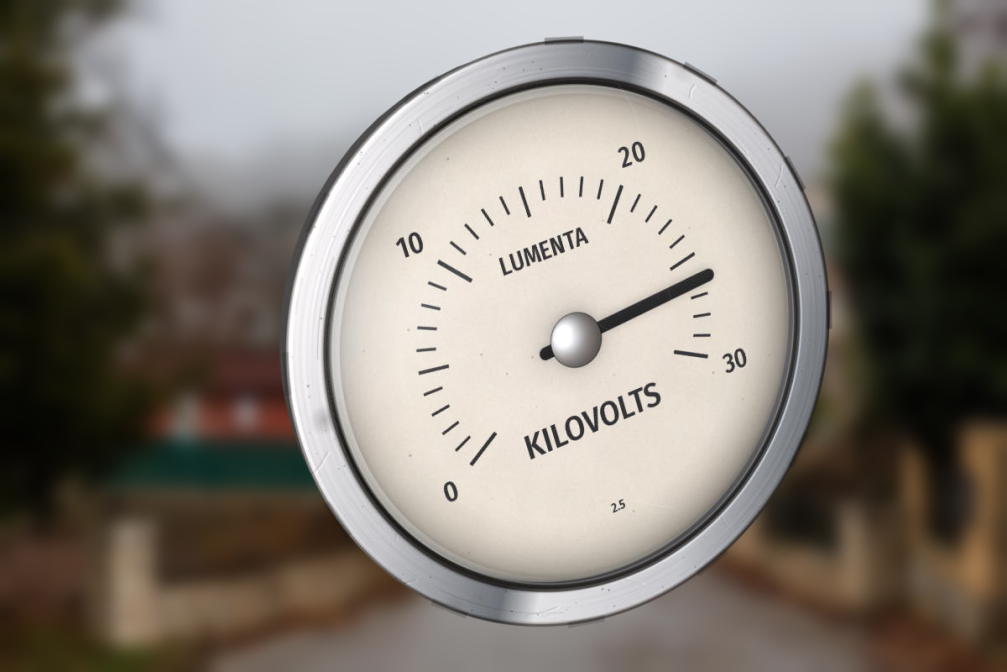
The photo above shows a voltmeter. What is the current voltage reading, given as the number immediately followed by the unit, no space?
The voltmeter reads 26kV
